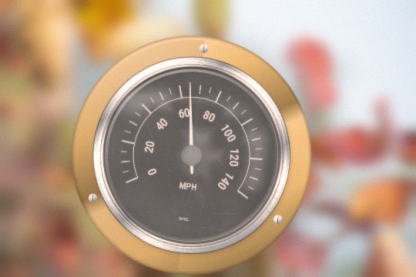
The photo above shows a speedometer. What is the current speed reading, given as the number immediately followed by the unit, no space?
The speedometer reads 65mph
